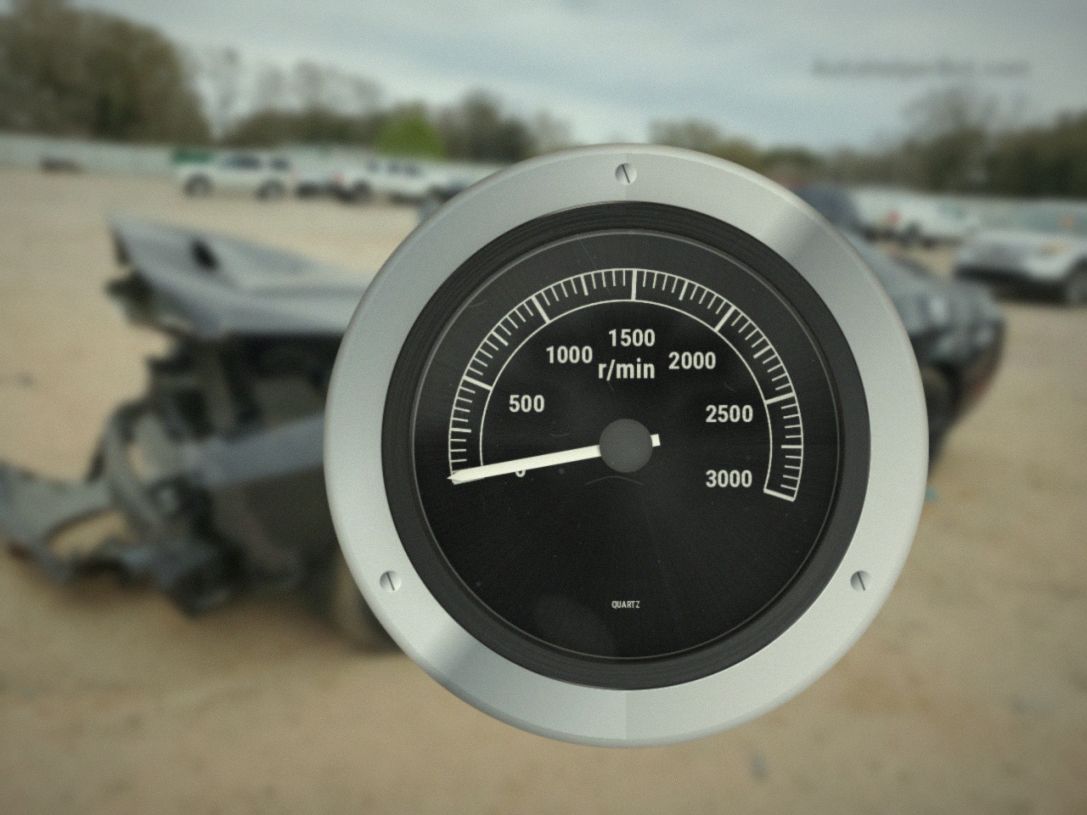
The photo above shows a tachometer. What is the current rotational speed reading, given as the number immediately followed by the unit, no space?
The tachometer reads 25rpm
